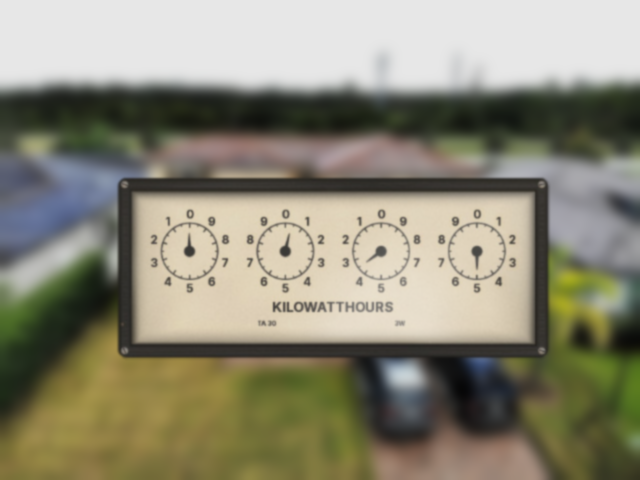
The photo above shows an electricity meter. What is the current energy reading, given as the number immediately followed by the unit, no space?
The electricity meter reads 35kWh
